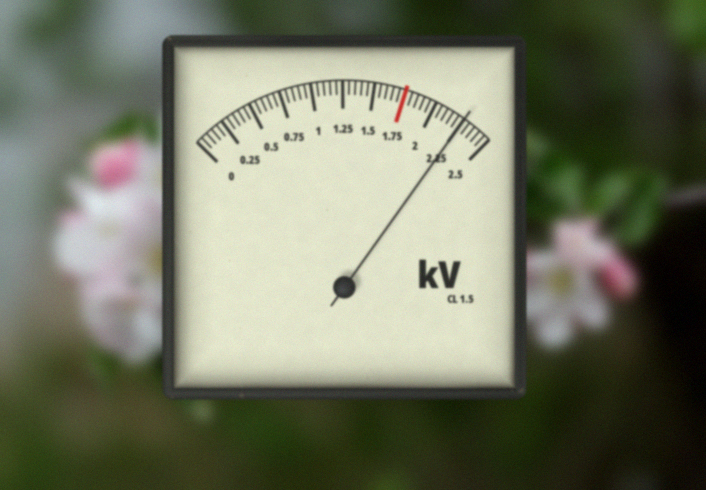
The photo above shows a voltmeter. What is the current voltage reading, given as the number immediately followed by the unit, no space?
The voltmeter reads 2.25kV
